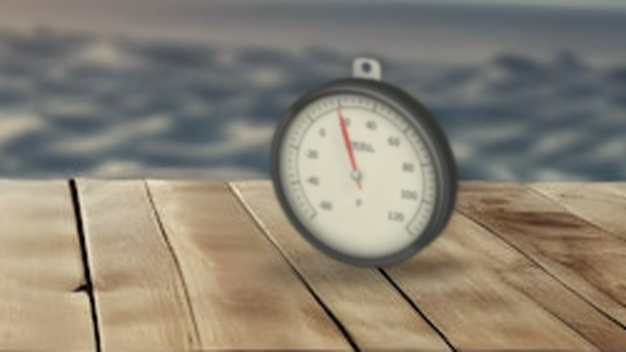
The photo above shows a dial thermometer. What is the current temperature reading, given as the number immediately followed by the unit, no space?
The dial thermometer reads 20°F
